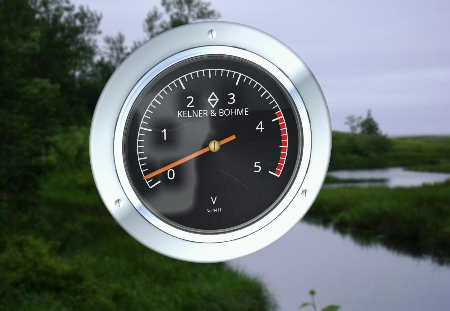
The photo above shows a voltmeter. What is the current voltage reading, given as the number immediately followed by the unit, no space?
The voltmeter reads 0.2V
